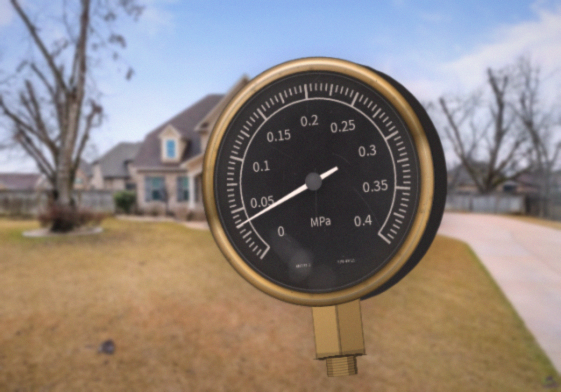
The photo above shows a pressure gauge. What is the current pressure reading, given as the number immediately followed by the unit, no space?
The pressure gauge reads 0.035MPa
